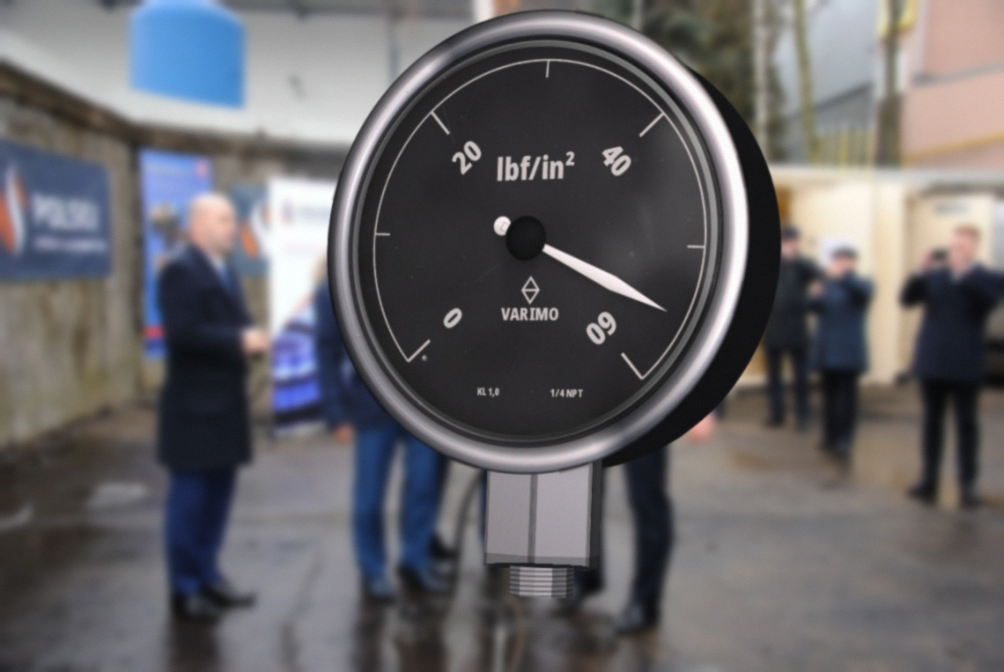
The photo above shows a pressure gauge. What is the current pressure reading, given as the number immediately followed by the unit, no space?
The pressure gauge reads 55psi
